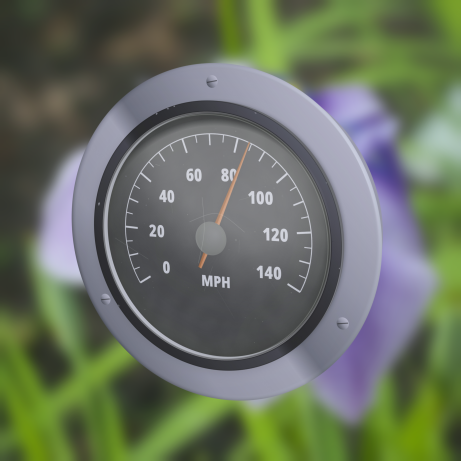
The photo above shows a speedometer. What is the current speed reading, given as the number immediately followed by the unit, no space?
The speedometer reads 85mph
